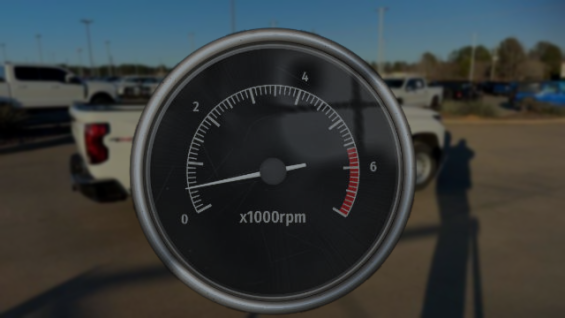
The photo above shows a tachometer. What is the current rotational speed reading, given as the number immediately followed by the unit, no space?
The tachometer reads 500rpm
